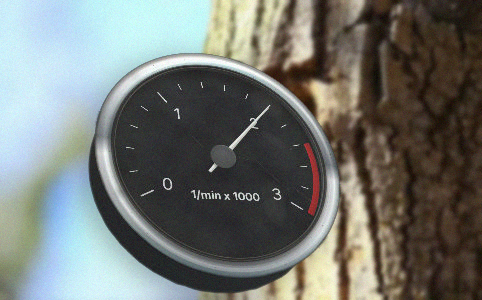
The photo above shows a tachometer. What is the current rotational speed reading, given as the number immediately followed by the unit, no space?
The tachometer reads 2000rpm
